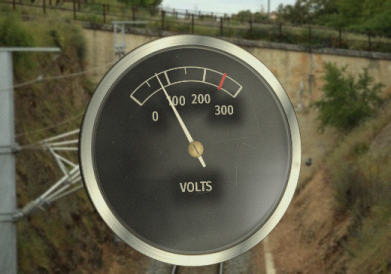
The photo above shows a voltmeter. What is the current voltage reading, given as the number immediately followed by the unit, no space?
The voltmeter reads 75V
